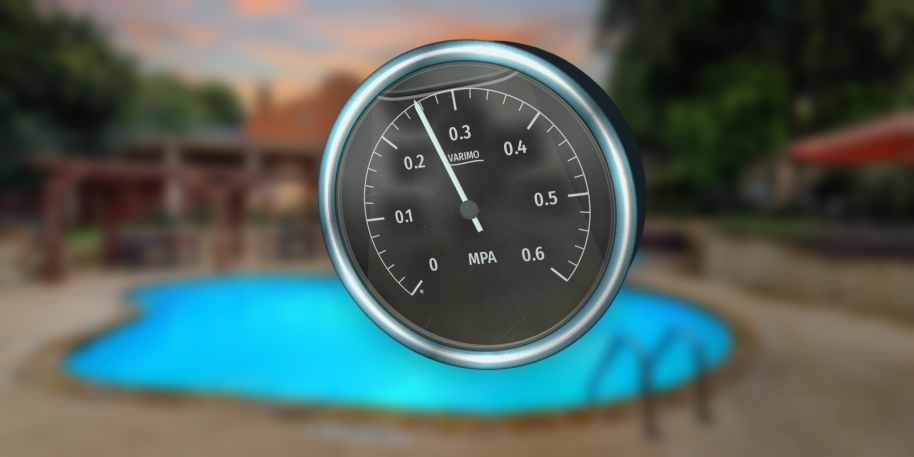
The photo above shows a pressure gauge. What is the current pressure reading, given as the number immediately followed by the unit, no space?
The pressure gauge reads 0.26MPa
